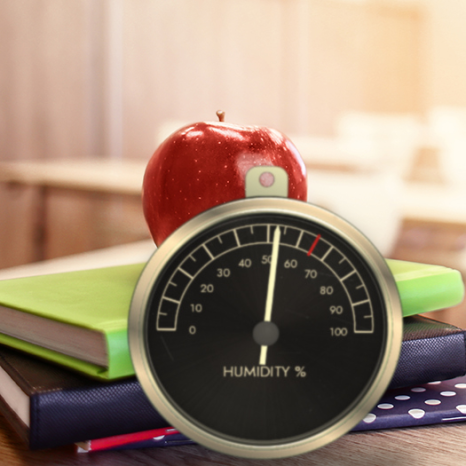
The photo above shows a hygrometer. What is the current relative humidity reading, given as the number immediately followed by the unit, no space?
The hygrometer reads 52.5%
